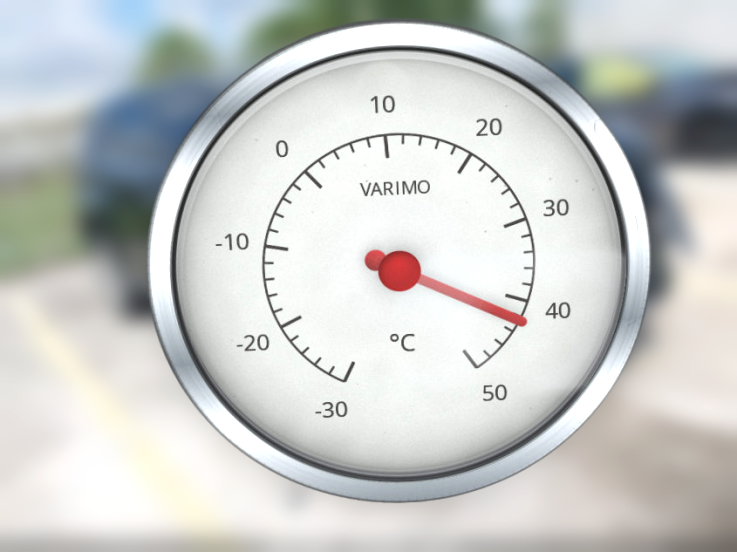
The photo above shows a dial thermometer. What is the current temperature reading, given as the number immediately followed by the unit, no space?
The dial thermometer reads 42°C
